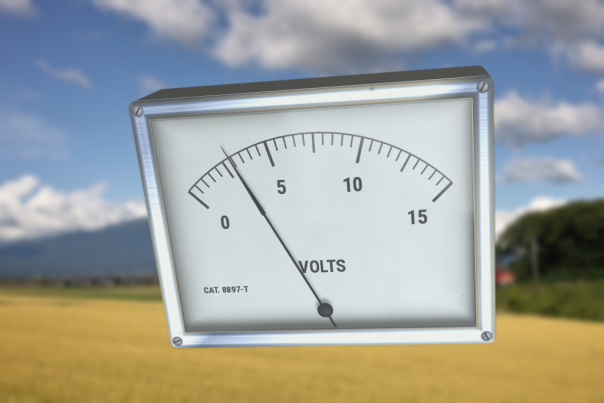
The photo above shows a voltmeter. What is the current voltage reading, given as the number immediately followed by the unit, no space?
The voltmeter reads 3V
